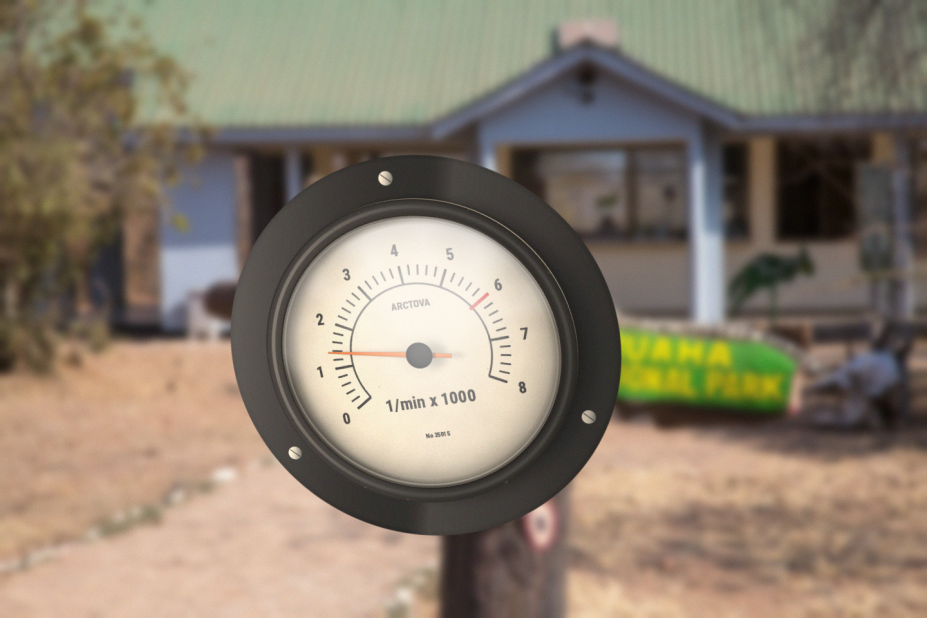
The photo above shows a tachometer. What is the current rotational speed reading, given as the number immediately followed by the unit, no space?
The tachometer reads 1400rpm
